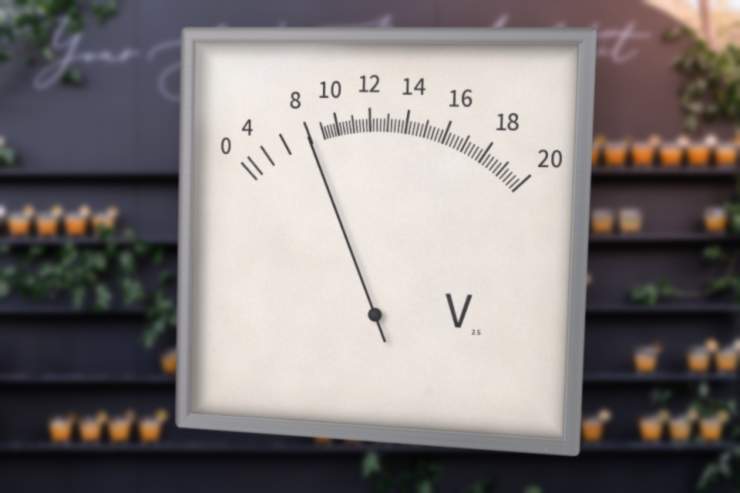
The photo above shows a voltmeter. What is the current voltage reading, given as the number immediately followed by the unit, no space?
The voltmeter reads 8V
